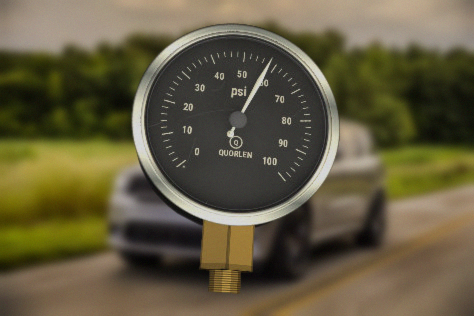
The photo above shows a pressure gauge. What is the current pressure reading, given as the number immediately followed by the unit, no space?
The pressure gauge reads 58psi
